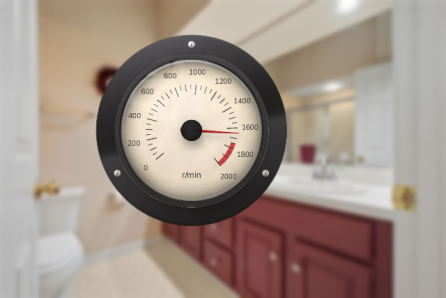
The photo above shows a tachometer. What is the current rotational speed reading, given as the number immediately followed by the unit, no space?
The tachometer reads 1650rpm
